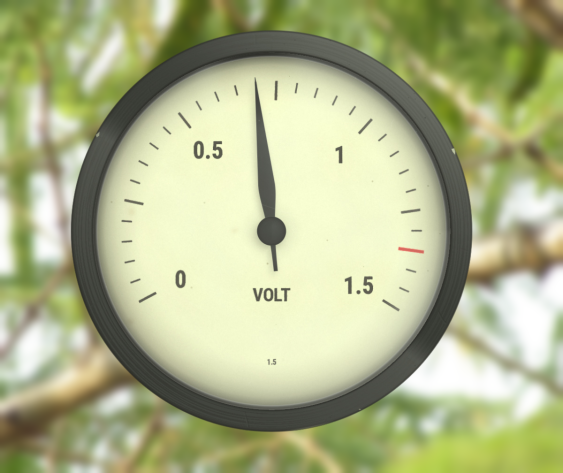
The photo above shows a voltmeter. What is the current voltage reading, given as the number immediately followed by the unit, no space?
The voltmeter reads 0.7V
